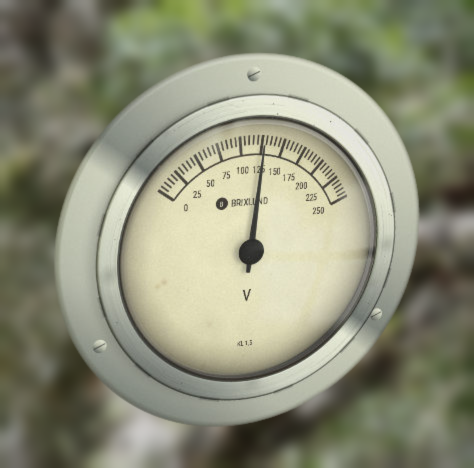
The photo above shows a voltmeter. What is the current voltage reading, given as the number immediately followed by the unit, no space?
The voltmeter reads 125V
